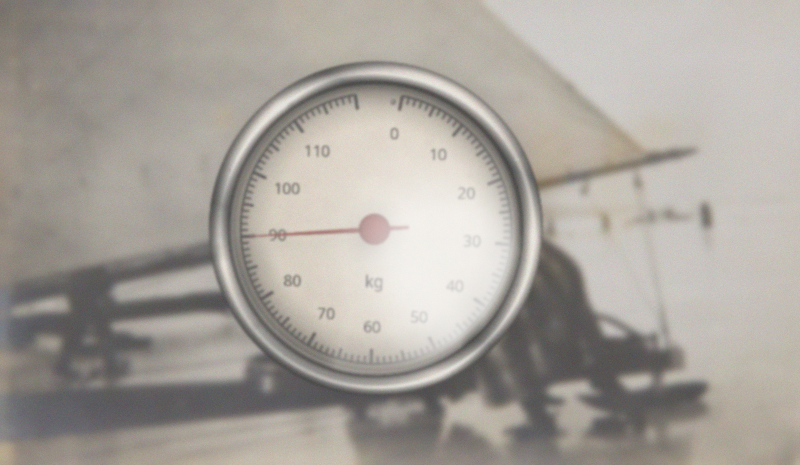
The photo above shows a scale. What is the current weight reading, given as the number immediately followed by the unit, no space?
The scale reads 90kg
